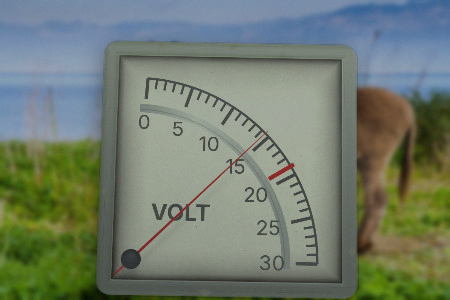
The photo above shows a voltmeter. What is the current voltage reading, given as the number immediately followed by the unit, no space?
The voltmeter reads 14.5V
